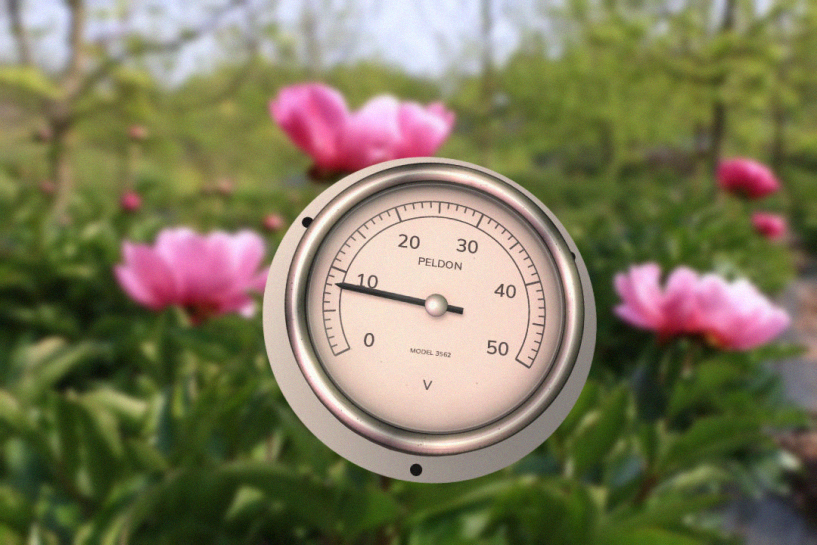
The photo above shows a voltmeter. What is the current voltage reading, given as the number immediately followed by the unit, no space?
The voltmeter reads 8V
